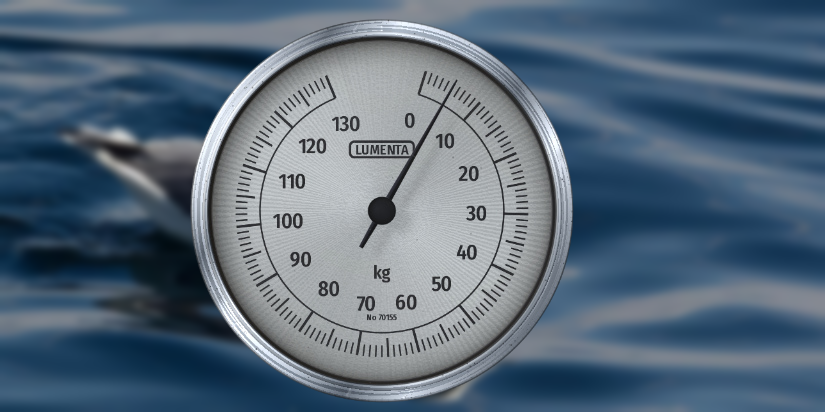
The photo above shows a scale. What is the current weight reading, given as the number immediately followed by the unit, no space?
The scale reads 5kg
